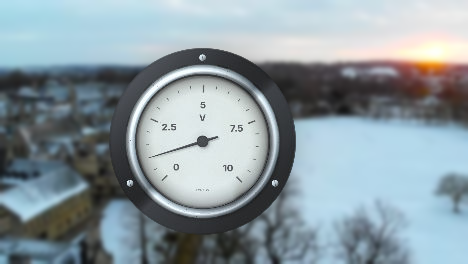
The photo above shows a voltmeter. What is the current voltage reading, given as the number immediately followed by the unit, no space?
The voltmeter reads 1V
